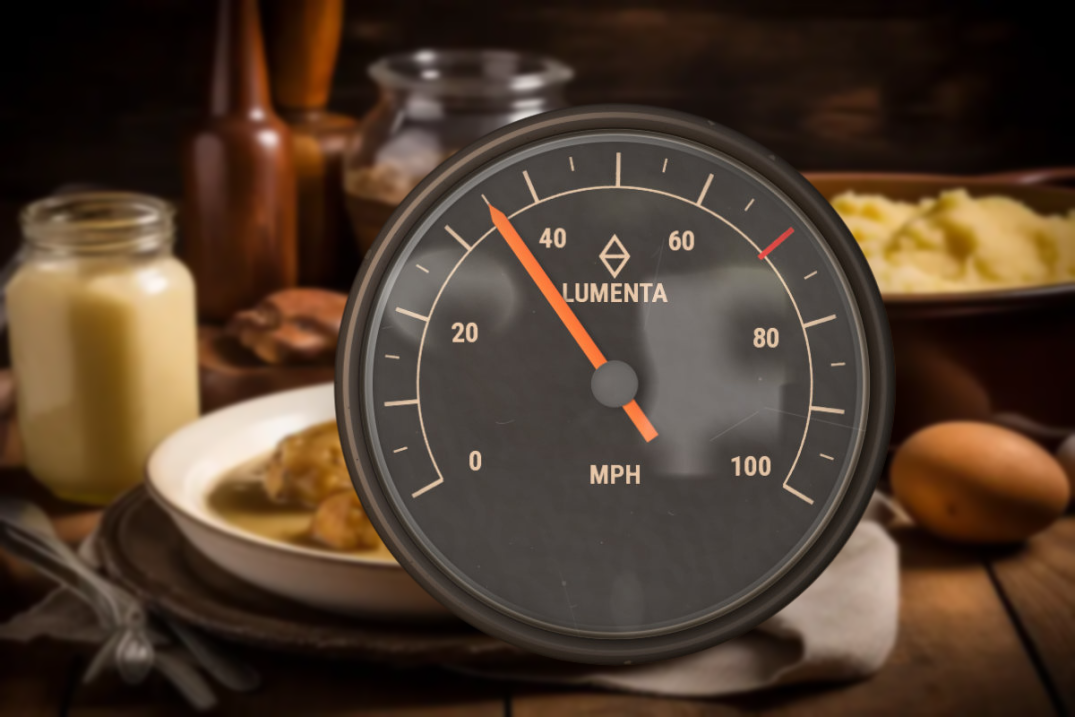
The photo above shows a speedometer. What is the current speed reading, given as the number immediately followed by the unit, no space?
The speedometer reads 35mph
